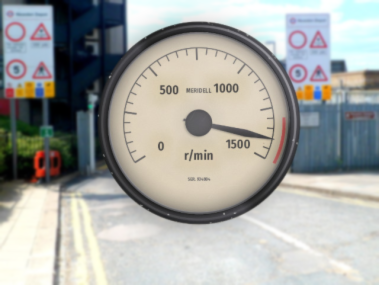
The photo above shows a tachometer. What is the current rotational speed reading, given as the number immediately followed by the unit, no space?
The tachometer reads 1400rpm
